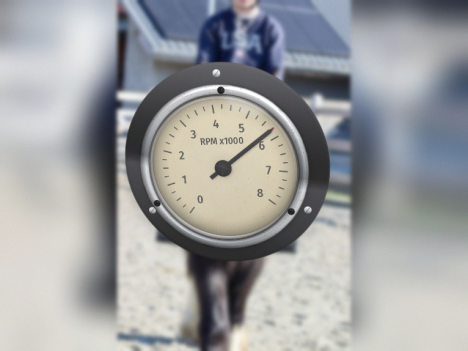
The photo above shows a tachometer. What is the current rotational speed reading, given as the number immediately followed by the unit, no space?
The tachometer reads 5750rpm
